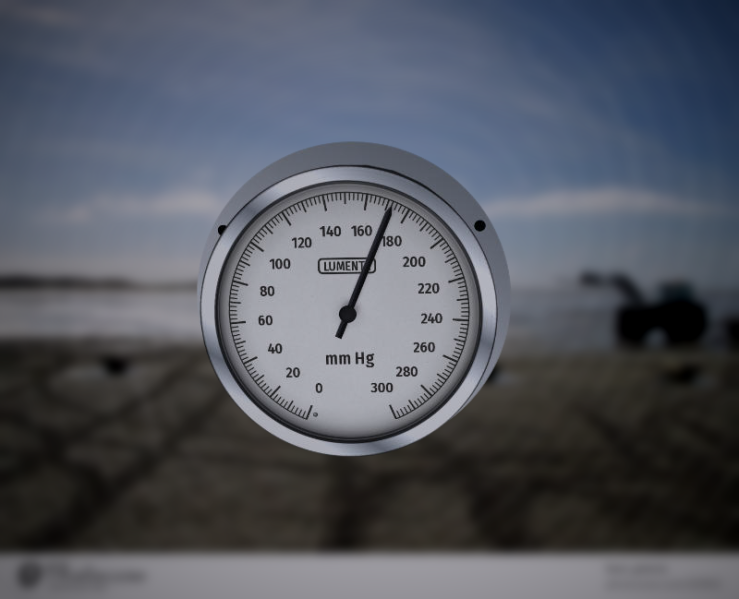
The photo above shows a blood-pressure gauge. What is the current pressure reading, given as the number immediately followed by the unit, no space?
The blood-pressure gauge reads 172mmHg
